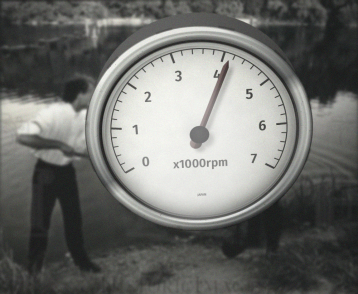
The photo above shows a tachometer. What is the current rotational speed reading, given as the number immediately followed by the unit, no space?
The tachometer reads 4100rpm
